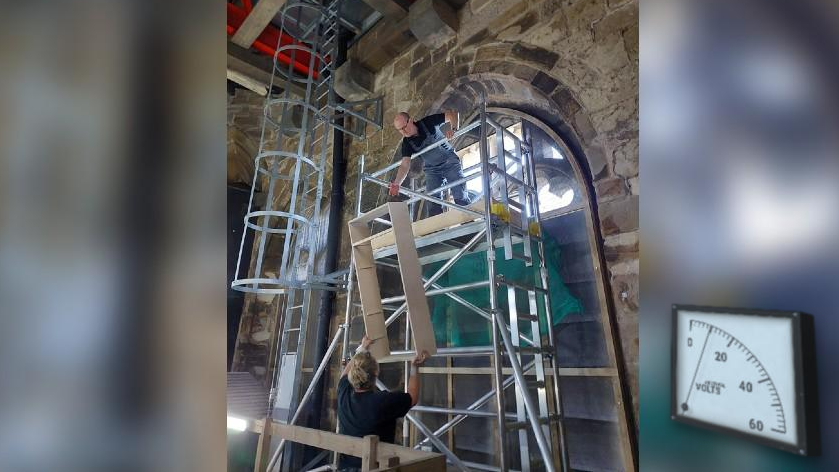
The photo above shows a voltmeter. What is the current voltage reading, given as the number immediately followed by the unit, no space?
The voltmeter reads 10V
